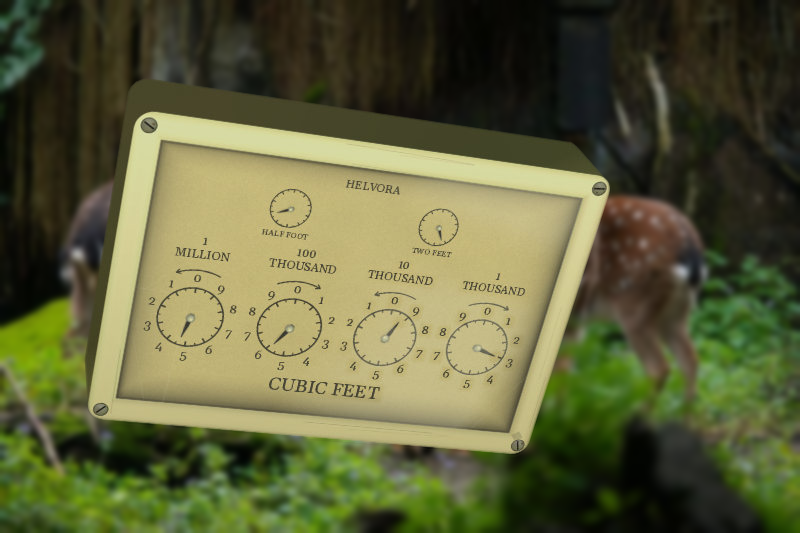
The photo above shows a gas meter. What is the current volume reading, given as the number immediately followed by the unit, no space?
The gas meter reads 459300ft³
